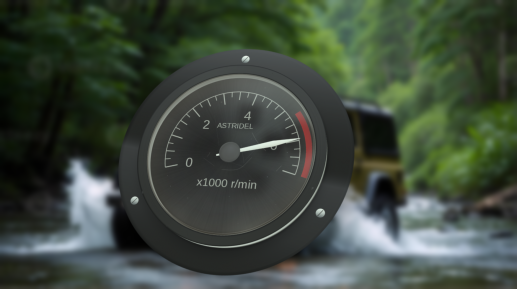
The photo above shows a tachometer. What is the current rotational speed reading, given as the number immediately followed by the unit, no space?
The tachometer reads 6000rpm
